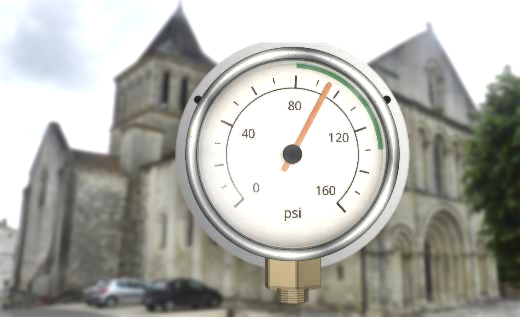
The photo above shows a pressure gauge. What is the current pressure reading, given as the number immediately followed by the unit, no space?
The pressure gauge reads 95psi
